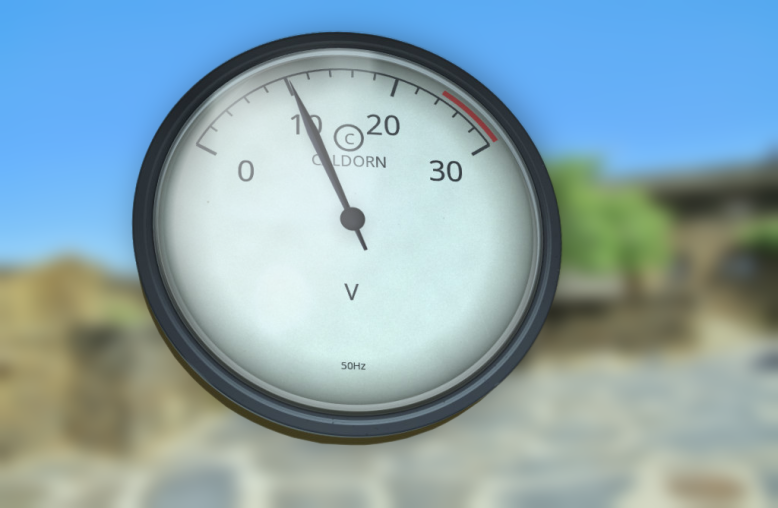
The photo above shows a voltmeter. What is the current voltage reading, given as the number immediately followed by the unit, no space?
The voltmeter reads 10V
